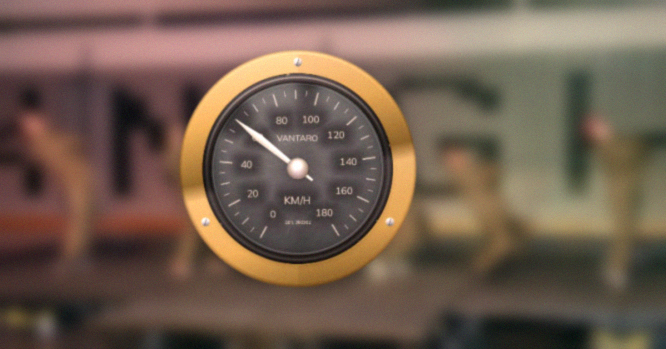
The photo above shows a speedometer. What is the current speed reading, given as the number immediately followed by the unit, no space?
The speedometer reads 60km/h
